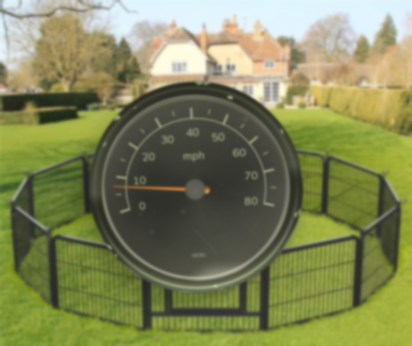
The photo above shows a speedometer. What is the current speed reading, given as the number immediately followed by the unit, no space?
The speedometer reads 7.5mph
